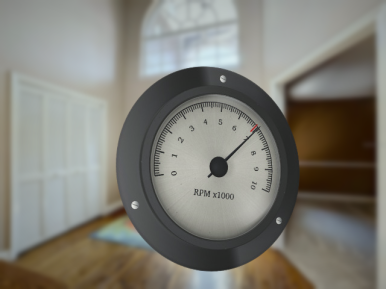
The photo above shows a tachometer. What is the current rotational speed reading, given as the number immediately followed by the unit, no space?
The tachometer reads 7000rpm
